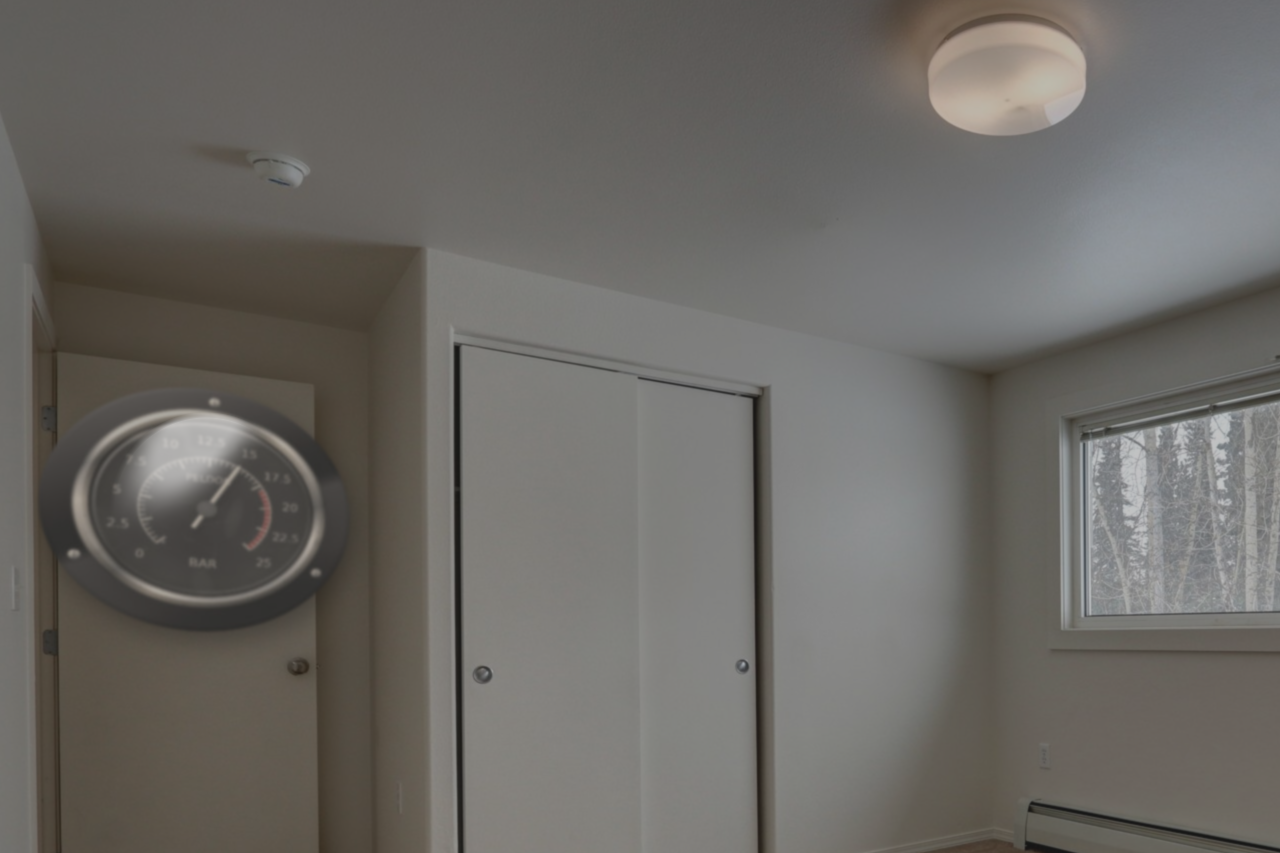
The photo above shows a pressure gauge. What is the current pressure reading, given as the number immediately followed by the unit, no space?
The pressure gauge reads 15bar
